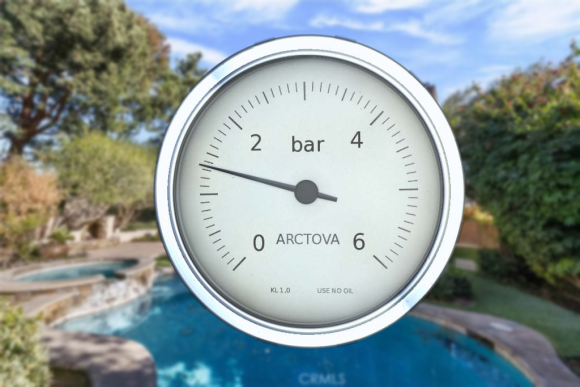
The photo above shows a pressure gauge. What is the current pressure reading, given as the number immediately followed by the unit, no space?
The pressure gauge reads 1.35bar
